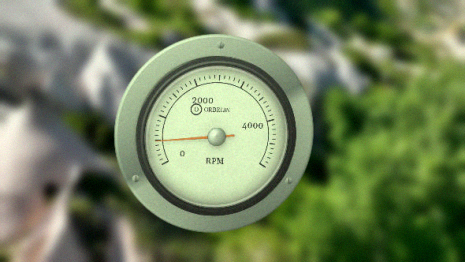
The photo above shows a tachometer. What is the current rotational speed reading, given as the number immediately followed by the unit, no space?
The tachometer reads 500rpm
